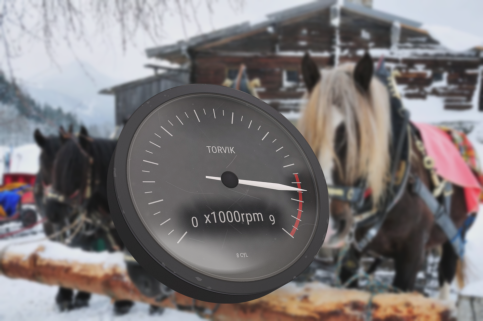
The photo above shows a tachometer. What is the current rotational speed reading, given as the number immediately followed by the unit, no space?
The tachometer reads 7750rpm
